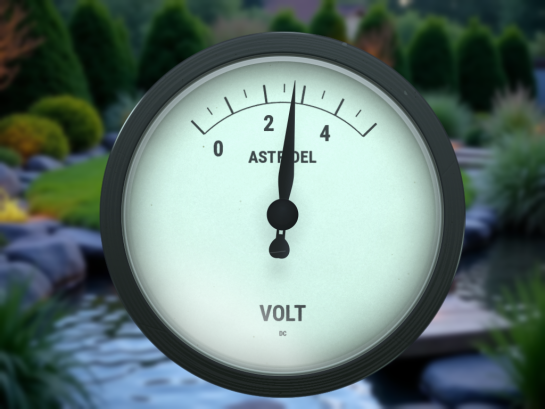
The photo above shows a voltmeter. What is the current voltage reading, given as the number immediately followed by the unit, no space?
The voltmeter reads 2.75V
